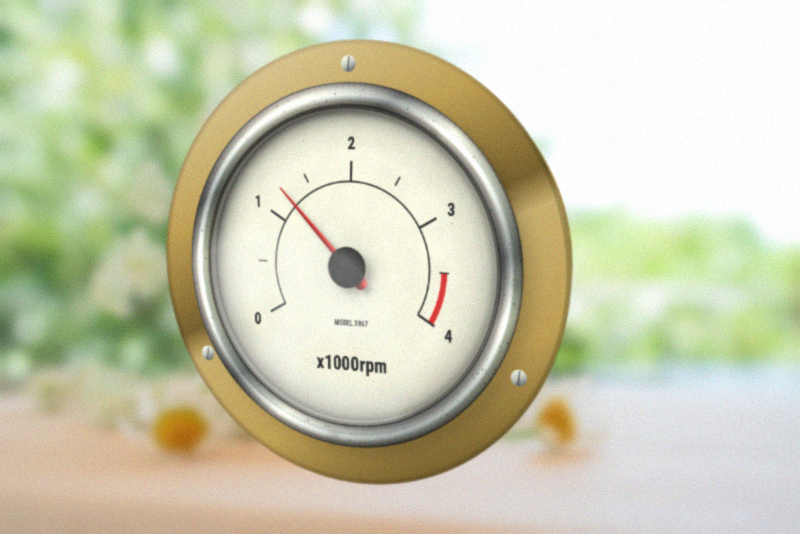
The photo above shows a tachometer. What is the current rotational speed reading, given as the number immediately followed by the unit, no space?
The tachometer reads 1250rpm
